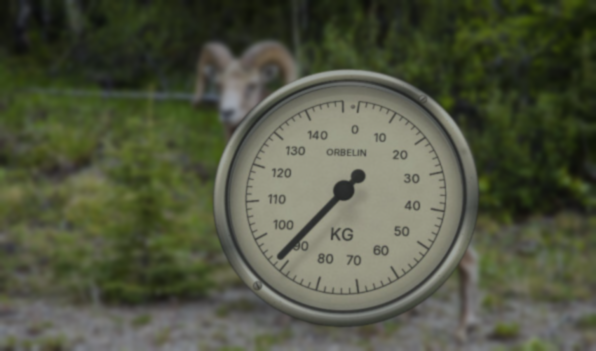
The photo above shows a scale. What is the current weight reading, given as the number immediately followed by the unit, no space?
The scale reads 92kg
